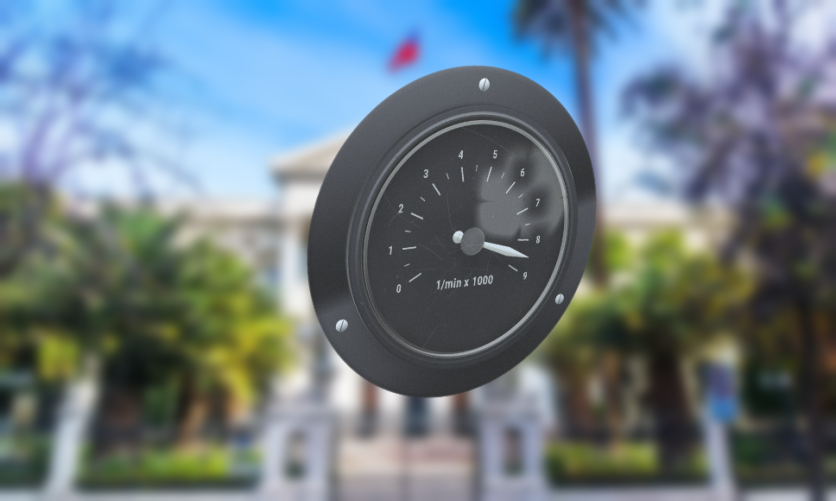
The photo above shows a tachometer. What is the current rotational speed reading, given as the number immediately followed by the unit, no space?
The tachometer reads 8500rpm
